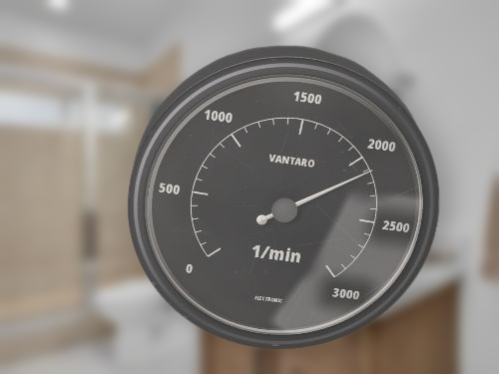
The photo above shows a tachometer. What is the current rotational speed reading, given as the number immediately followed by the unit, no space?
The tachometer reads 2100rpm
